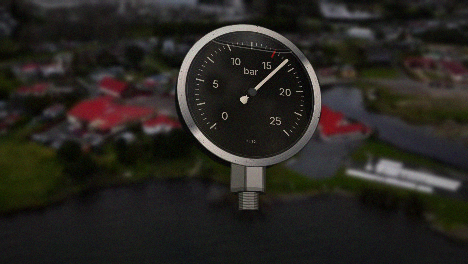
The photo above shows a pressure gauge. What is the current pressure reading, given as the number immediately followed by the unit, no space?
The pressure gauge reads 16.5bar
